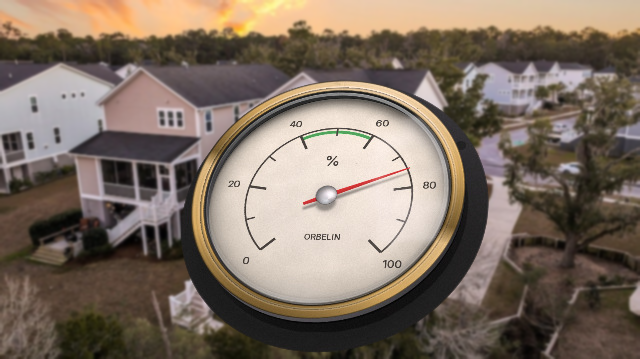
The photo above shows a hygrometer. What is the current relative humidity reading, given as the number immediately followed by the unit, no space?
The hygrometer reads 75%
